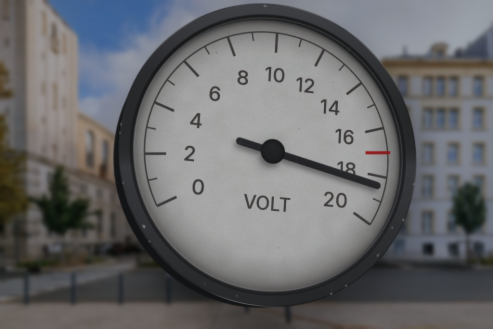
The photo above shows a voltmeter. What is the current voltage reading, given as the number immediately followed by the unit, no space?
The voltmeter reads 18.5V
